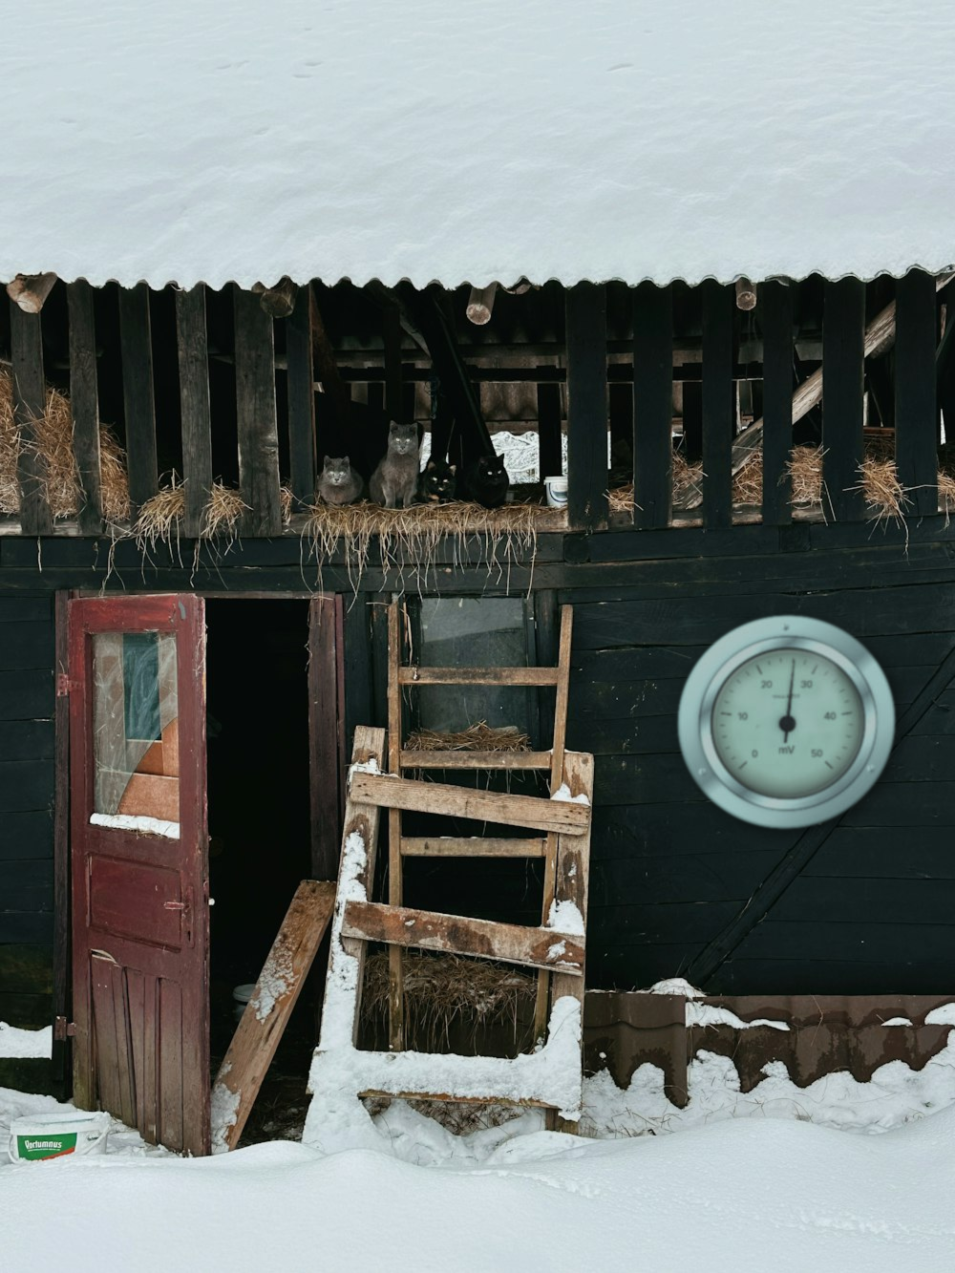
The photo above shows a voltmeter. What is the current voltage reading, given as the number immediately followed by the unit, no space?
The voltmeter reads 26mV
